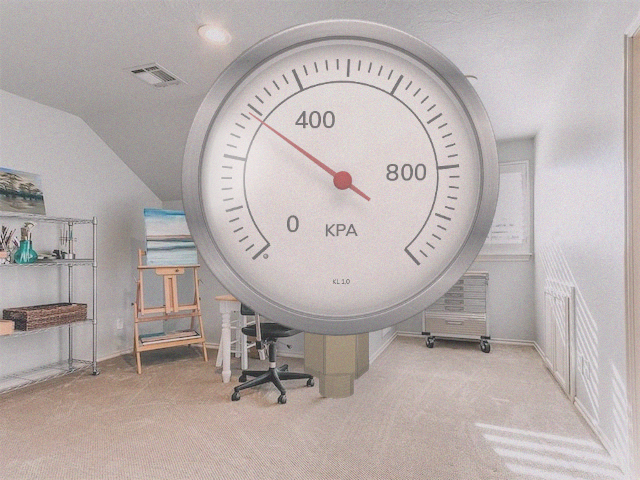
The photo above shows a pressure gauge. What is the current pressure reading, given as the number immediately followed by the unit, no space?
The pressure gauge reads 290kPa
